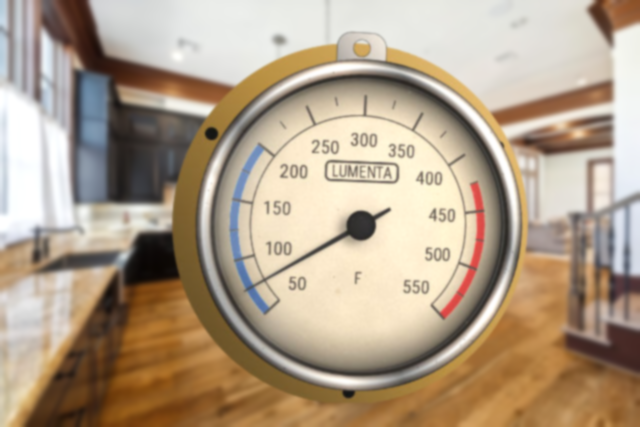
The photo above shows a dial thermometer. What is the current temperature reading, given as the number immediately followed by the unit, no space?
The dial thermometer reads 75°F
